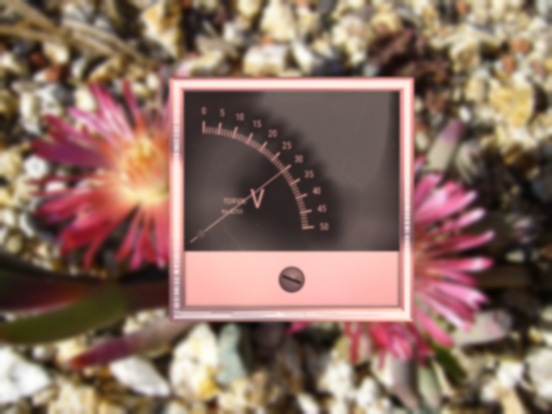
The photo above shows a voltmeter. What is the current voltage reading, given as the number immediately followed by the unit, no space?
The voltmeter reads 30V
